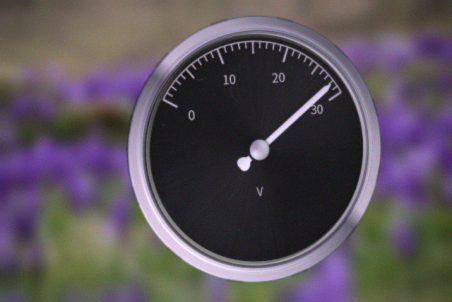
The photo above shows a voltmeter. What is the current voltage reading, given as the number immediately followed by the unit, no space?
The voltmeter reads 28V
